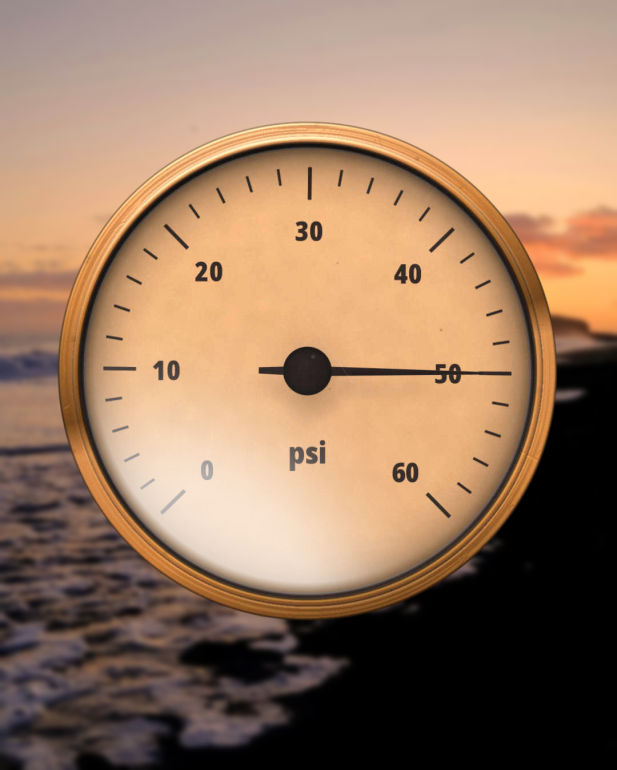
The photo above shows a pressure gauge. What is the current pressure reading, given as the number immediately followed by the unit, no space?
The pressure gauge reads 50psi
